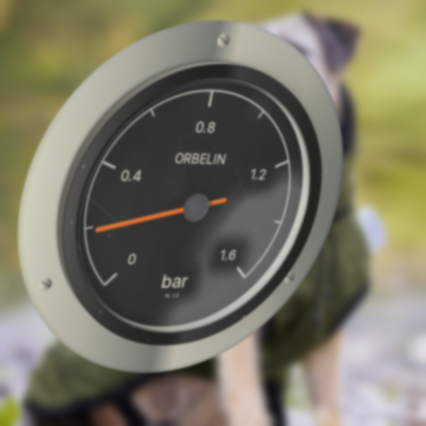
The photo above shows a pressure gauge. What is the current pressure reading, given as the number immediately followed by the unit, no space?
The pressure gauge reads 0.2bar
